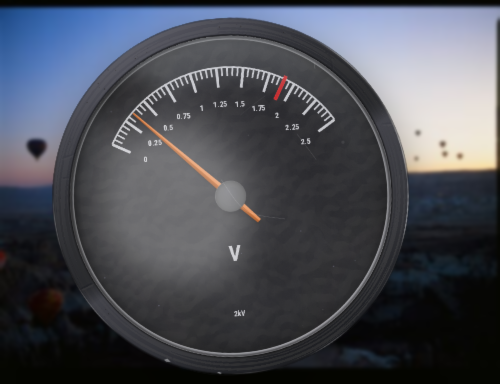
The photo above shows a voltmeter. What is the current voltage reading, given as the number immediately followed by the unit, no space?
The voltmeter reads 0.35V
